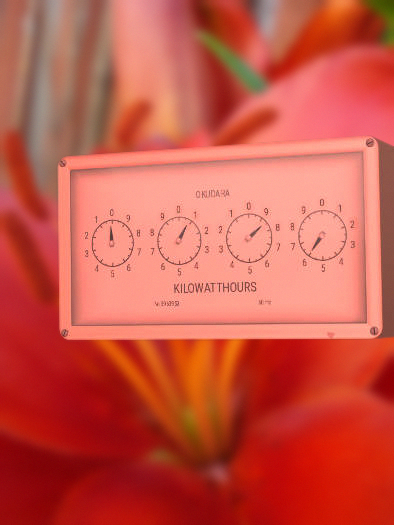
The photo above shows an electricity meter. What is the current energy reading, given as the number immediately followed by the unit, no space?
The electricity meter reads 86kWh
